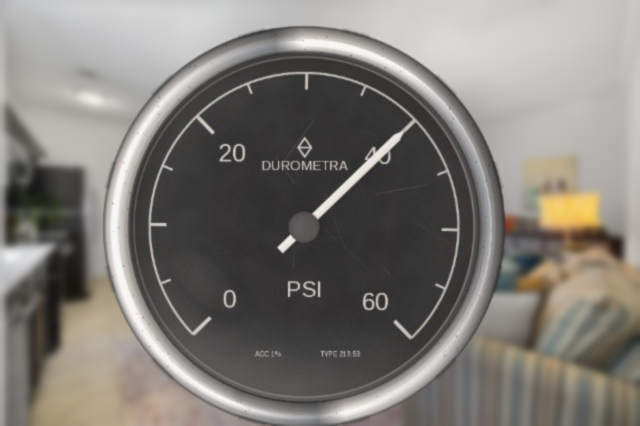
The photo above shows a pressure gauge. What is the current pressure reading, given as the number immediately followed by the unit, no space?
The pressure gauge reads 40psi
